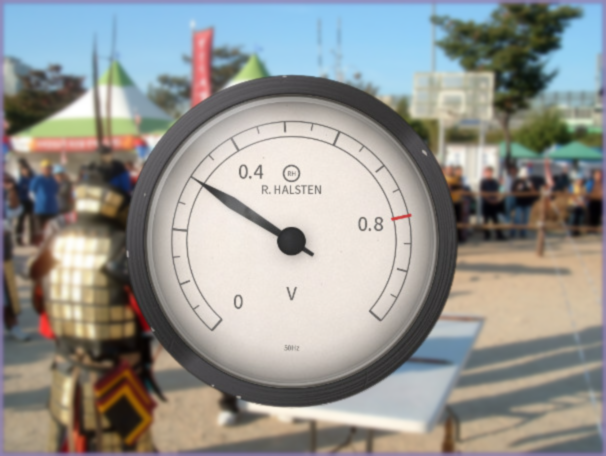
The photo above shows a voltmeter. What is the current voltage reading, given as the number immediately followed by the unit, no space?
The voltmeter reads 0.3V
